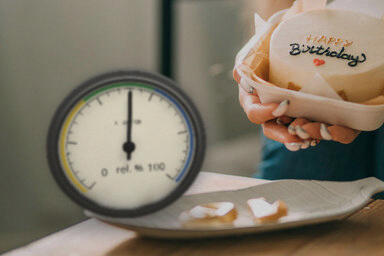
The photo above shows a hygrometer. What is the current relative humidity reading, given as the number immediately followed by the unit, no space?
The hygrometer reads 52%
